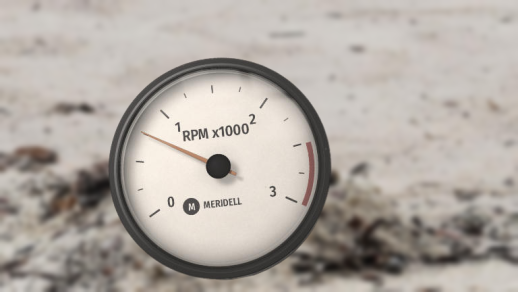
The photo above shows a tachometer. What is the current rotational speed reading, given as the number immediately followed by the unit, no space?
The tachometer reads 750rpm
